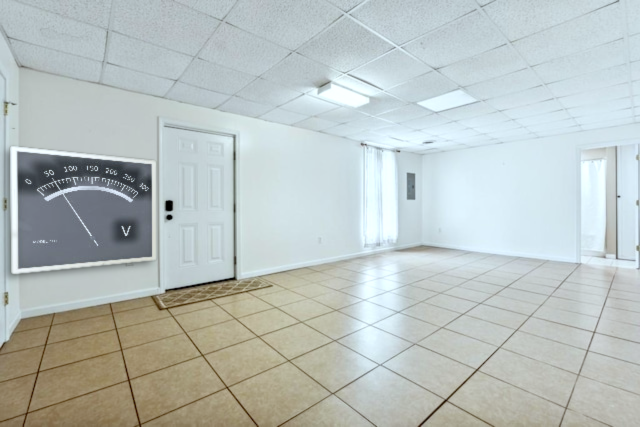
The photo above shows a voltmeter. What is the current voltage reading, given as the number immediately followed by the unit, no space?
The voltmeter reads 50V
